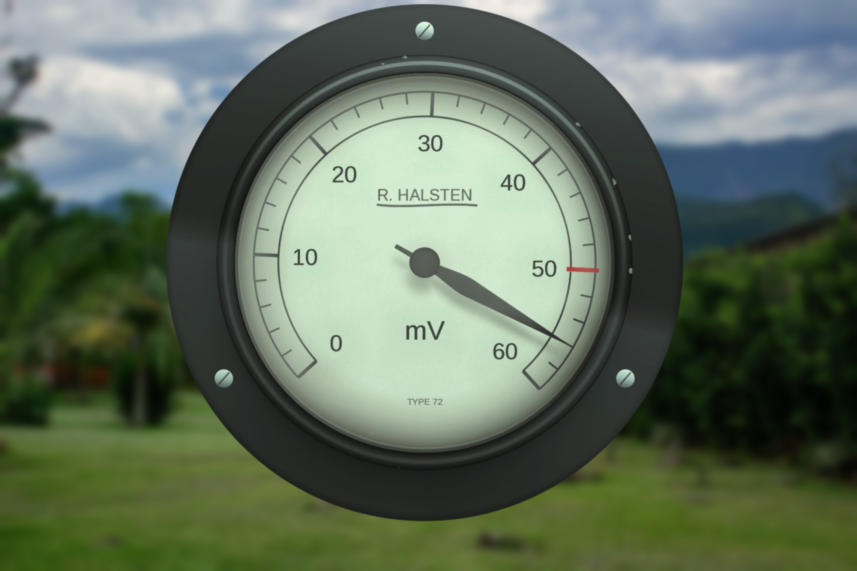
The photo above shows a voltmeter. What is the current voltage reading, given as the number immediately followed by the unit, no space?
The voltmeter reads 56mV
